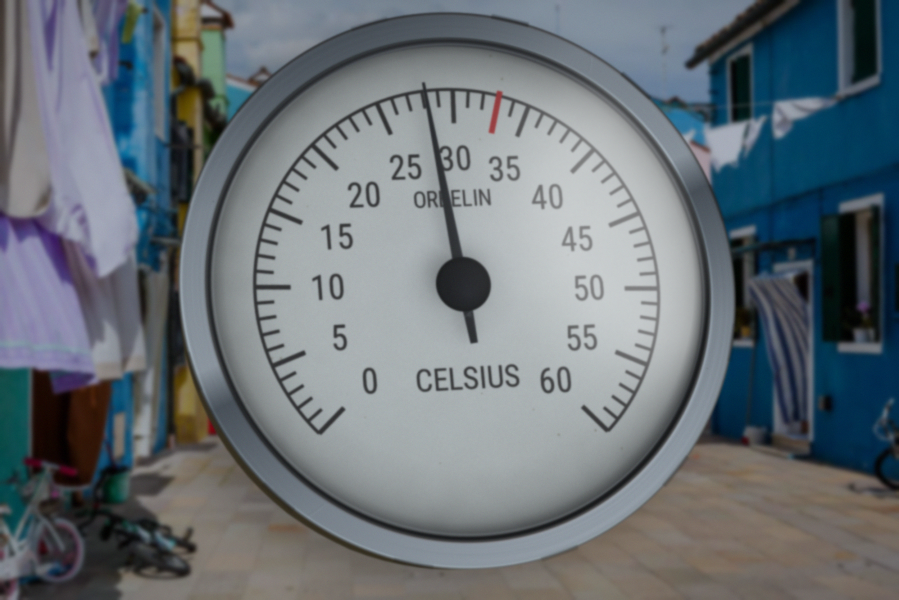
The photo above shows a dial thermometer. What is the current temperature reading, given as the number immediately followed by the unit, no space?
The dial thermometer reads 28°C
